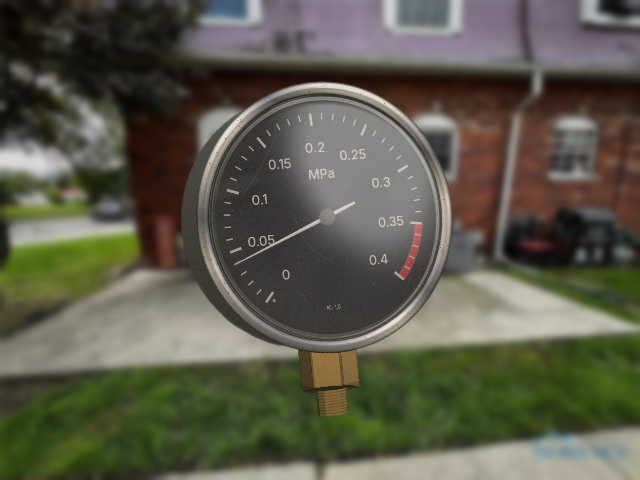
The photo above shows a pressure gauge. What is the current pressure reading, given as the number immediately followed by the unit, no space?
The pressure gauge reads 0.04MPa
